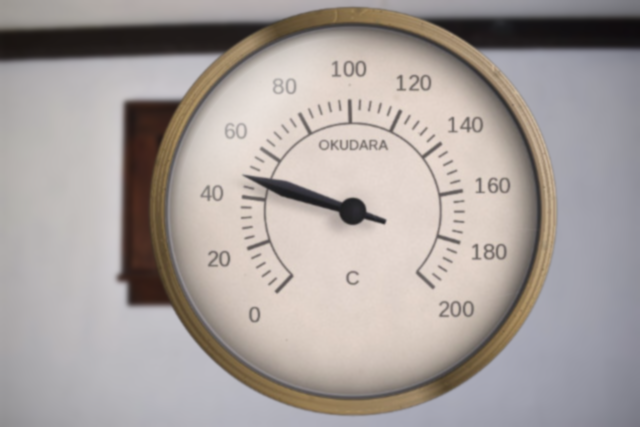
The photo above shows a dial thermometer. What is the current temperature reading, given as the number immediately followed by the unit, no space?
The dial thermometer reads 48°C
